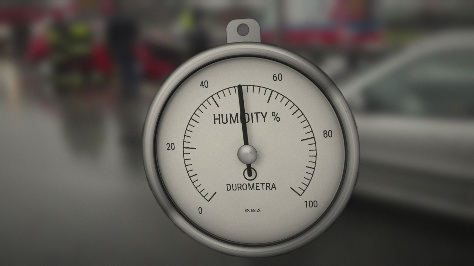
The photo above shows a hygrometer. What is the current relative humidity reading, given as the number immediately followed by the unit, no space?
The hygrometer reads 50%
